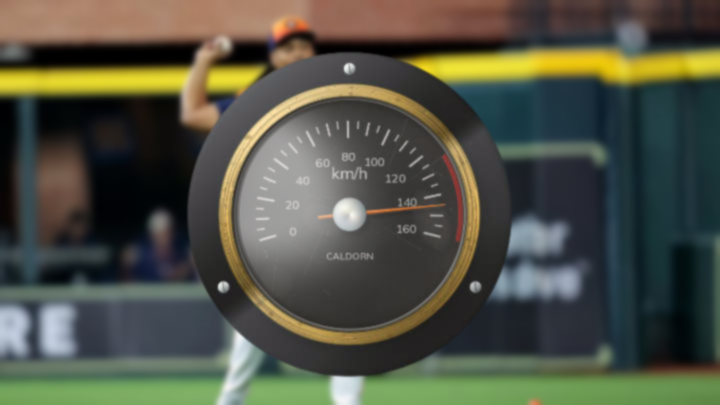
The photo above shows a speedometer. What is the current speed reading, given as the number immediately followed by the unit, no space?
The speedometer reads 145km/h
